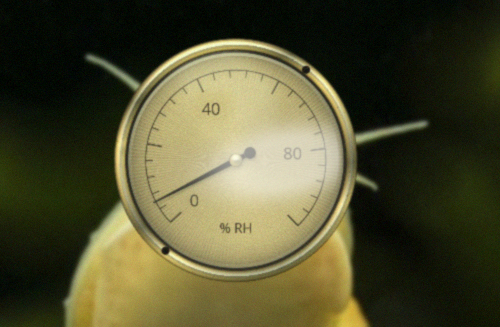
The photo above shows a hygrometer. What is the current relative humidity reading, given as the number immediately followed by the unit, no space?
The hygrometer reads 6%
